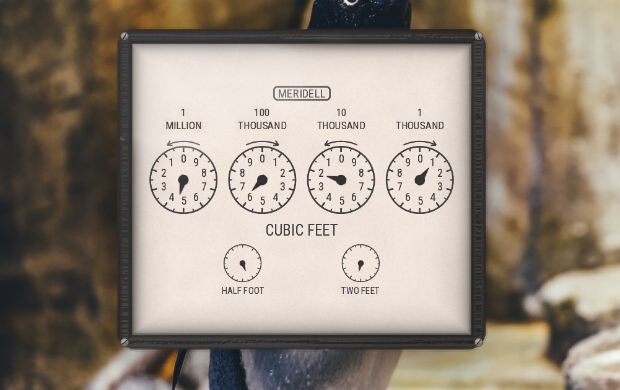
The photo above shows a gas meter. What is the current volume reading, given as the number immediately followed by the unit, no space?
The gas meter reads 462100ft³
